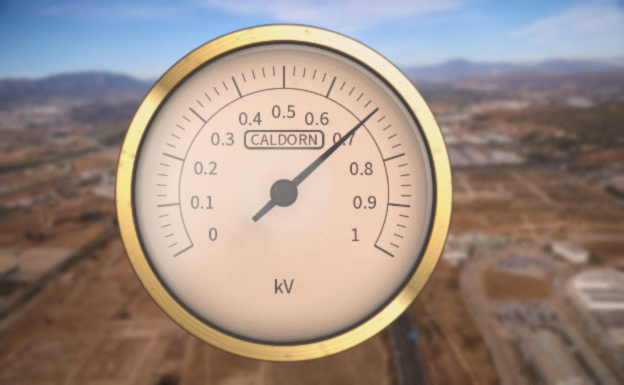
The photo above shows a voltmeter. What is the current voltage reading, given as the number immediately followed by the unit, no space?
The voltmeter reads 0.7kV
